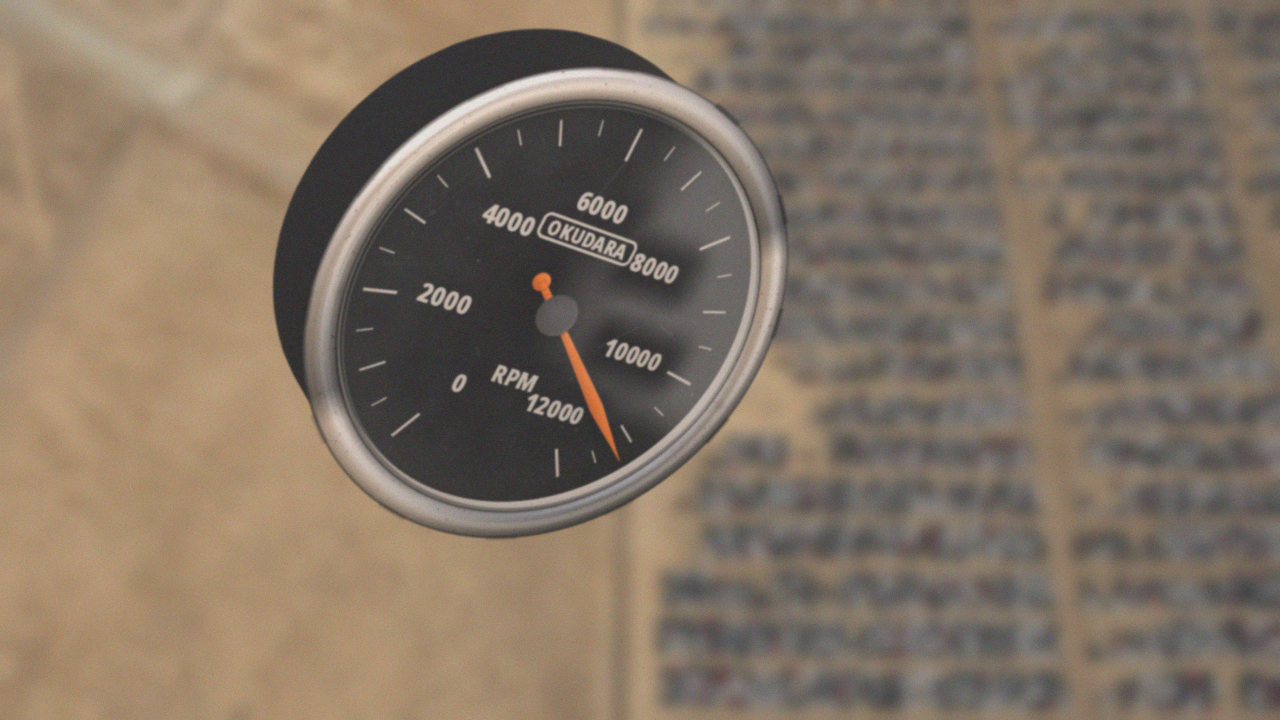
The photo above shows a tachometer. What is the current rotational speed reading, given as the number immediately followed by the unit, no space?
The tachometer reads 11250rpm
